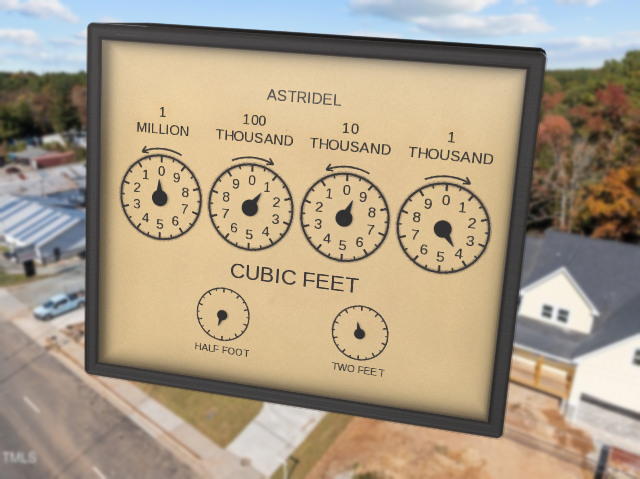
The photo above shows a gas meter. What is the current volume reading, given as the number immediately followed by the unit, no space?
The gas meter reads 9400ft³
